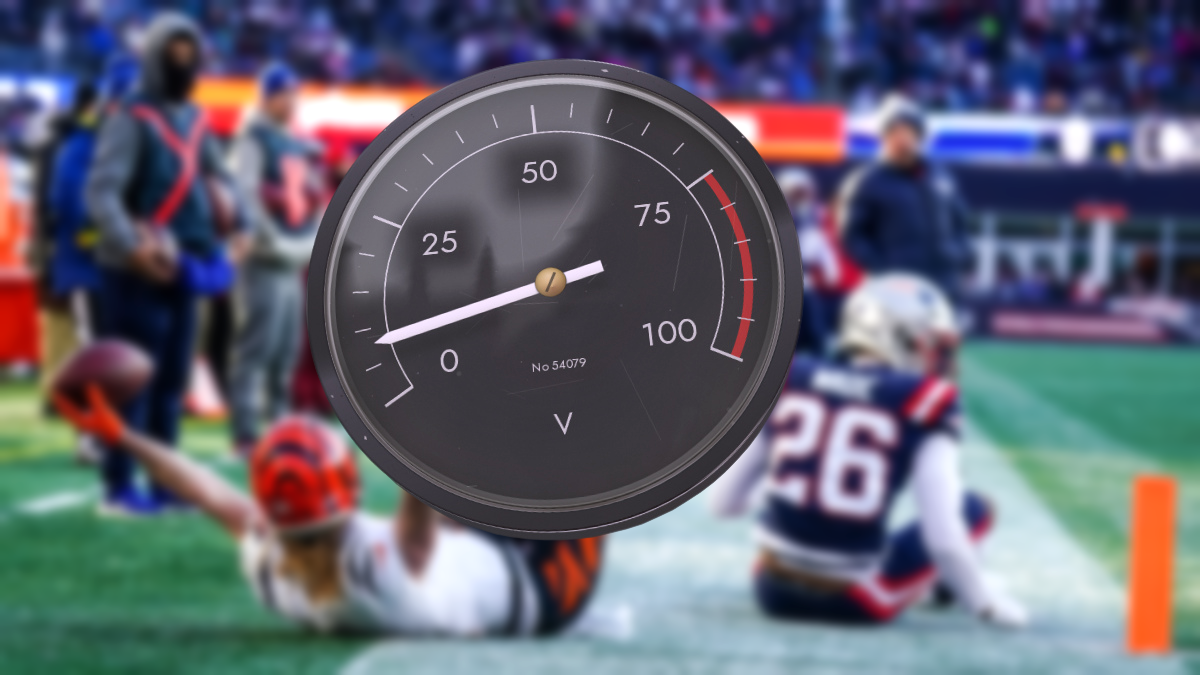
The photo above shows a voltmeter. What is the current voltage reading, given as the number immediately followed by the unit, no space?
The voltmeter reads 7.5V
